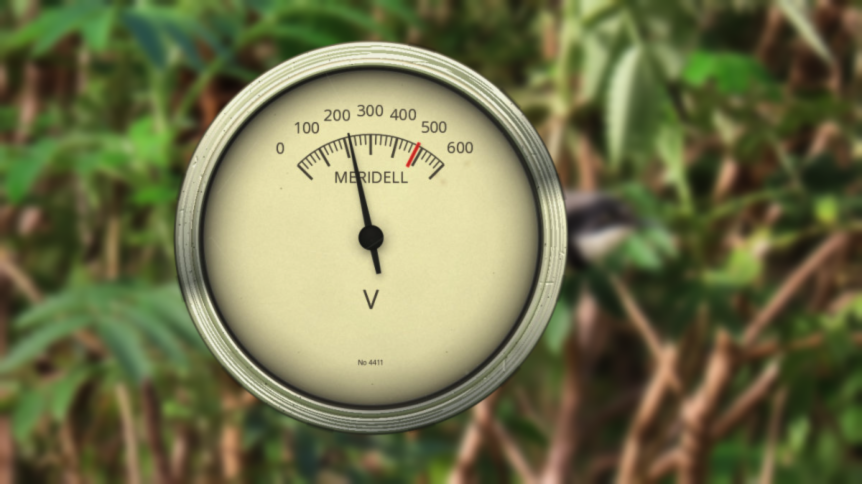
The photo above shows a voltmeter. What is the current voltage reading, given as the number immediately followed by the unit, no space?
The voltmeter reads 220V
